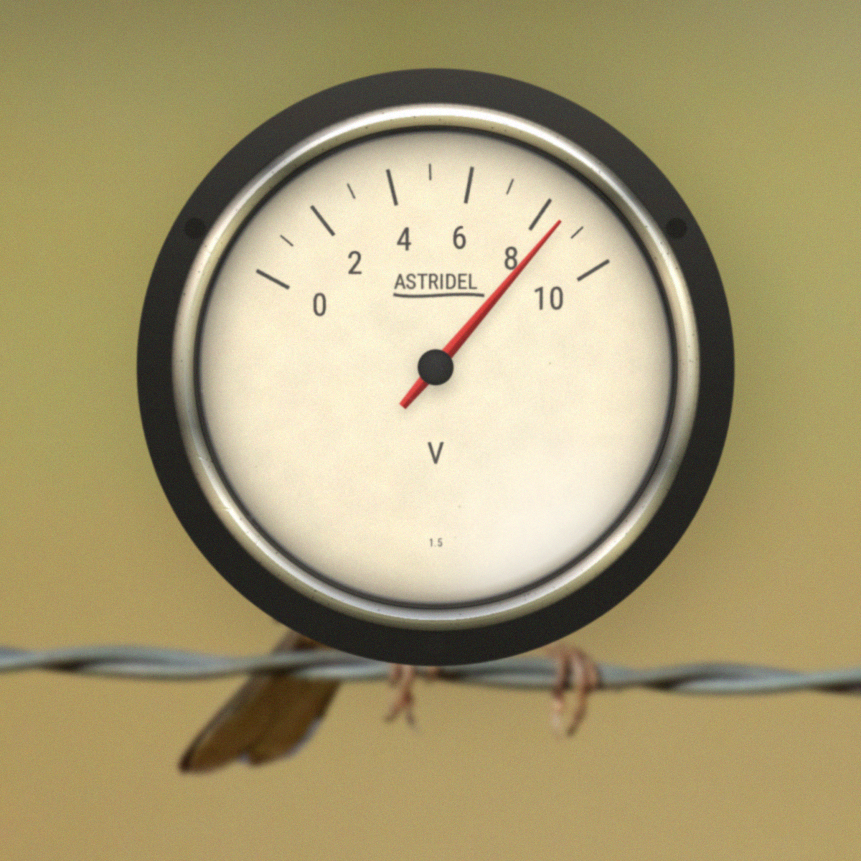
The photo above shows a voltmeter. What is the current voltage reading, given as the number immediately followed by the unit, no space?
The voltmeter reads 8.5V
